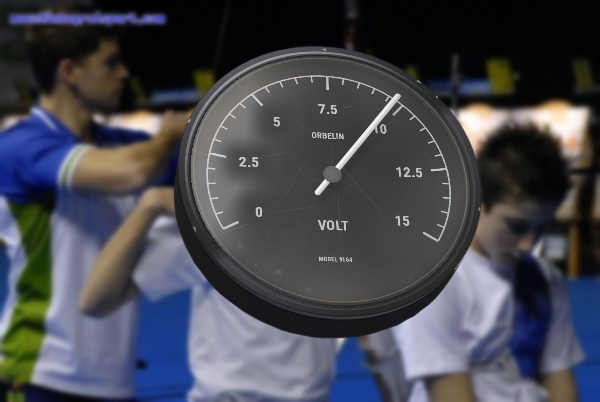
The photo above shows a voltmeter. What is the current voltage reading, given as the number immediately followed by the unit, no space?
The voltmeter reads 9.75V
